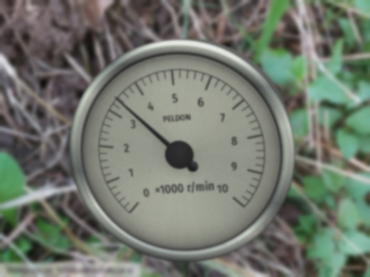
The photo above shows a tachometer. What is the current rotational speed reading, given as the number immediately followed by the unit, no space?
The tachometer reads 3400rpm
